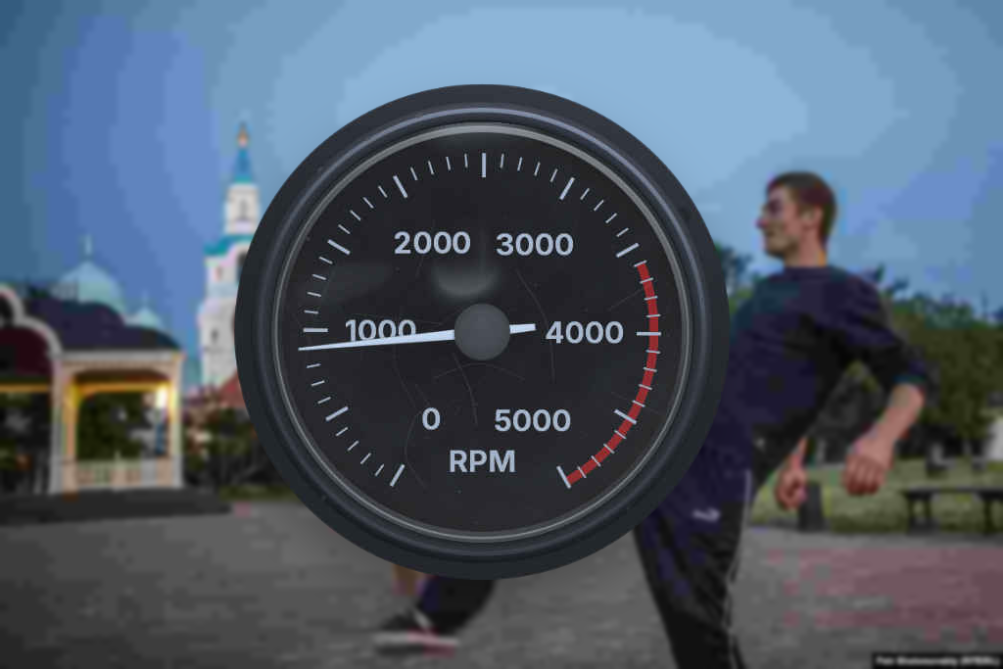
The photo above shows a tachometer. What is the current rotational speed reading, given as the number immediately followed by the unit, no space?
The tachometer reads 900rpm
